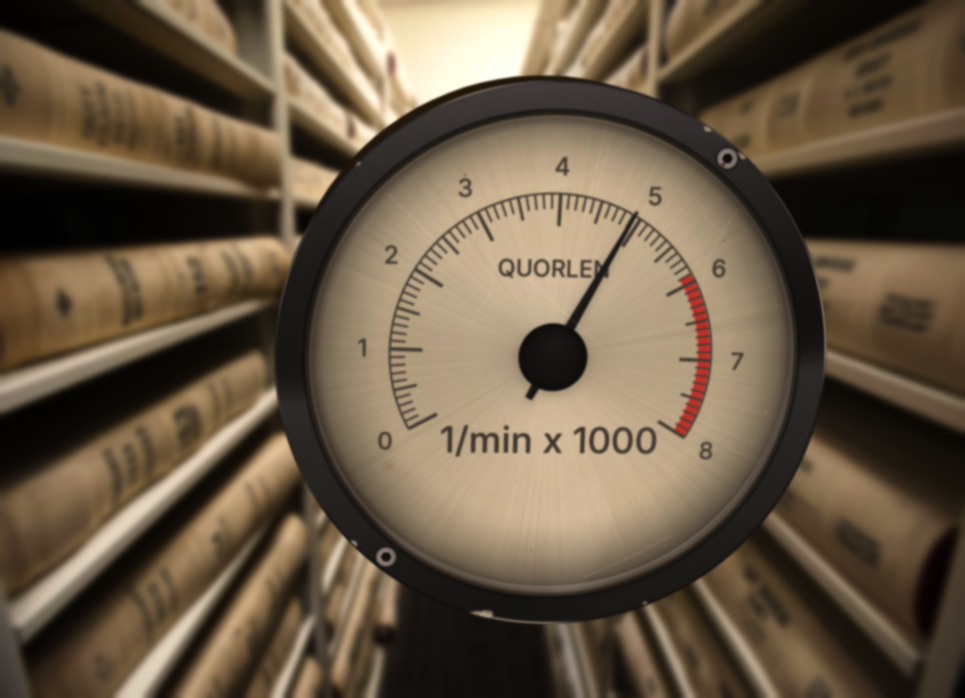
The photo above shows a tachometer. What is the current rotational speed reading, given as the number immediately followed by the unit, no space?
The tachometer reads 4900rpm
